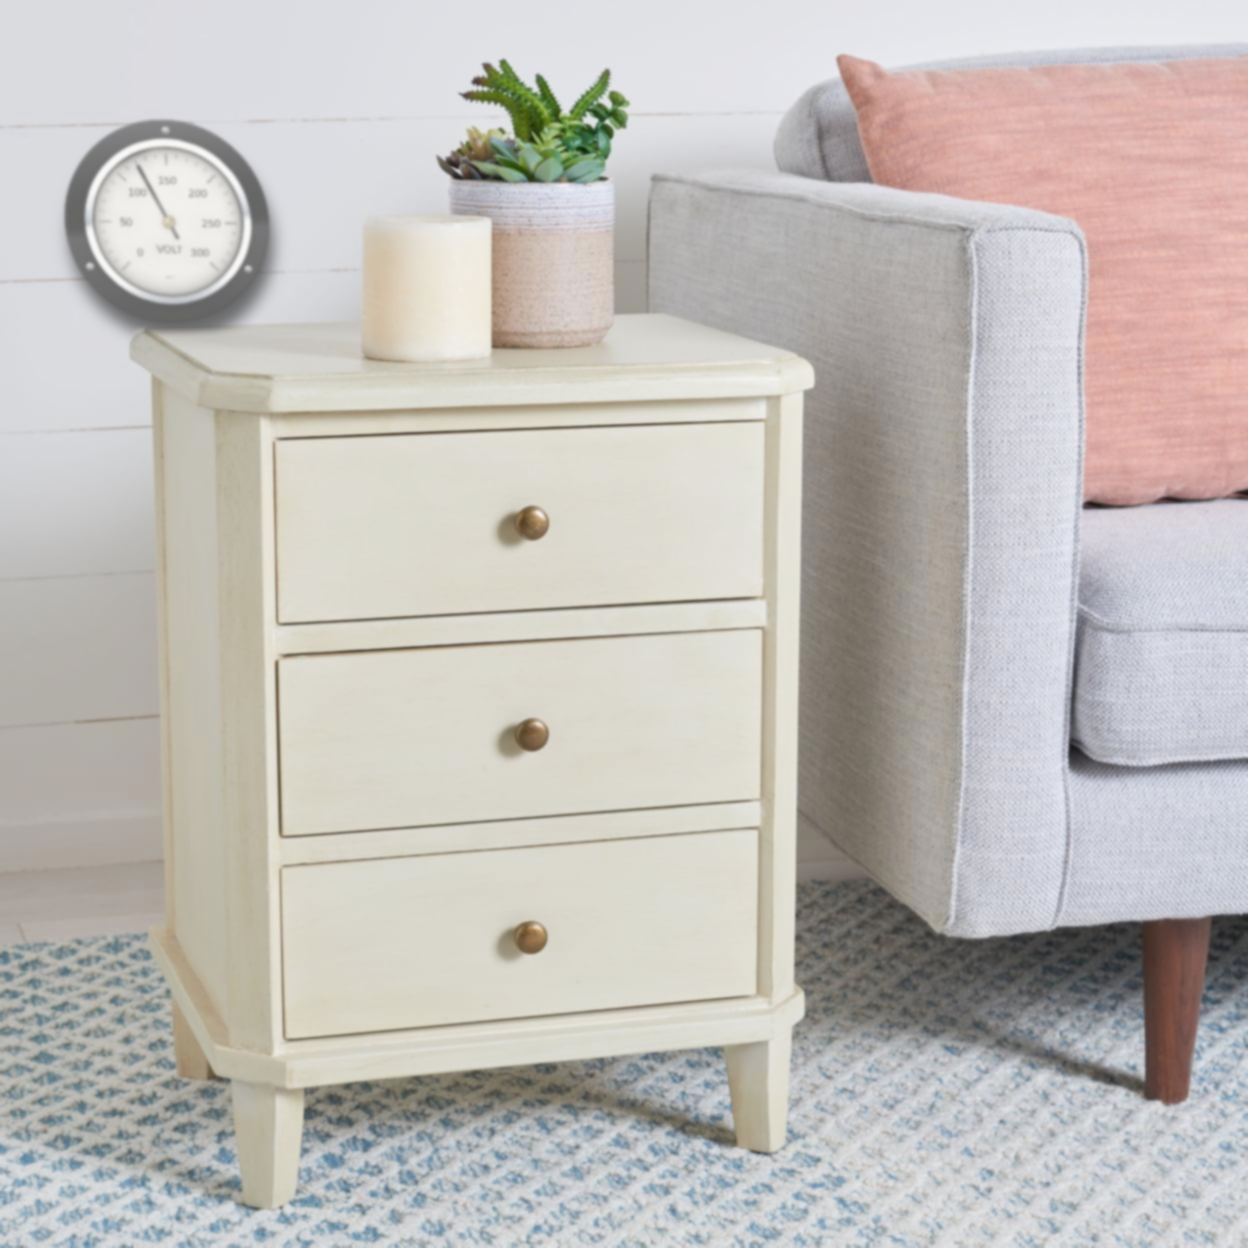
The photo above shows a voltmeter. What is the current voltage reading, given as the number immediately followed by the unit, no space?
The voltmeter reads 120V
